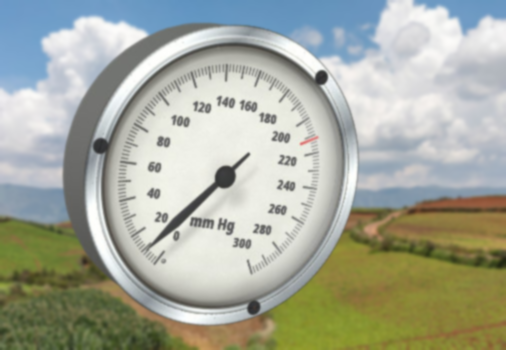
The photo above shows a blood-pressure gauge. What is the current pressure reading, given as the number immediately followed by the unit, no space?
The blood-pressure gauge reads 10mmHg
